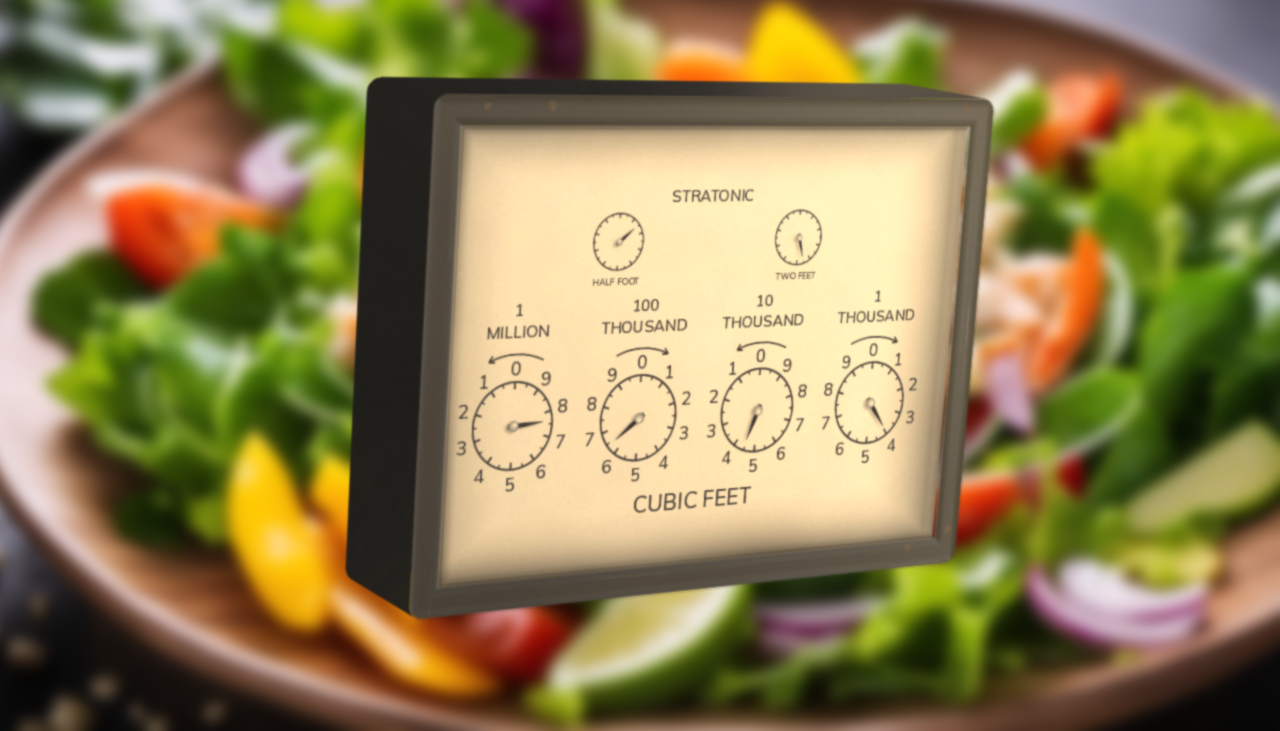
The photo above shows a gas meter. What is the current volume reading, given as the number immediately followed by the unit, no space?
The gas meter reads 764400ft³
